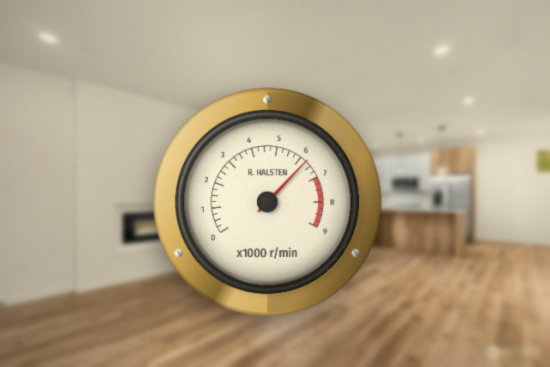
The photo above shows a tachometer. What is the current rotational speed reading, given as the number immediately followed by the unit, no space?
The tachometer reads 6250rpm
